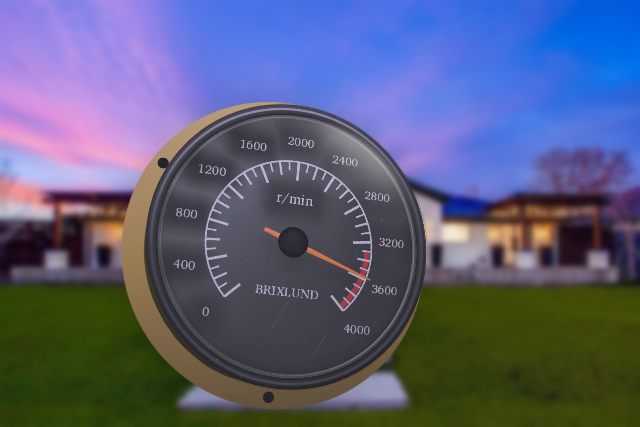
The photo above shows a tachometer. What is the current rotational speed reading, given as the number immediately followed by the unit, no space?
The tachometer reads 3600rpm
